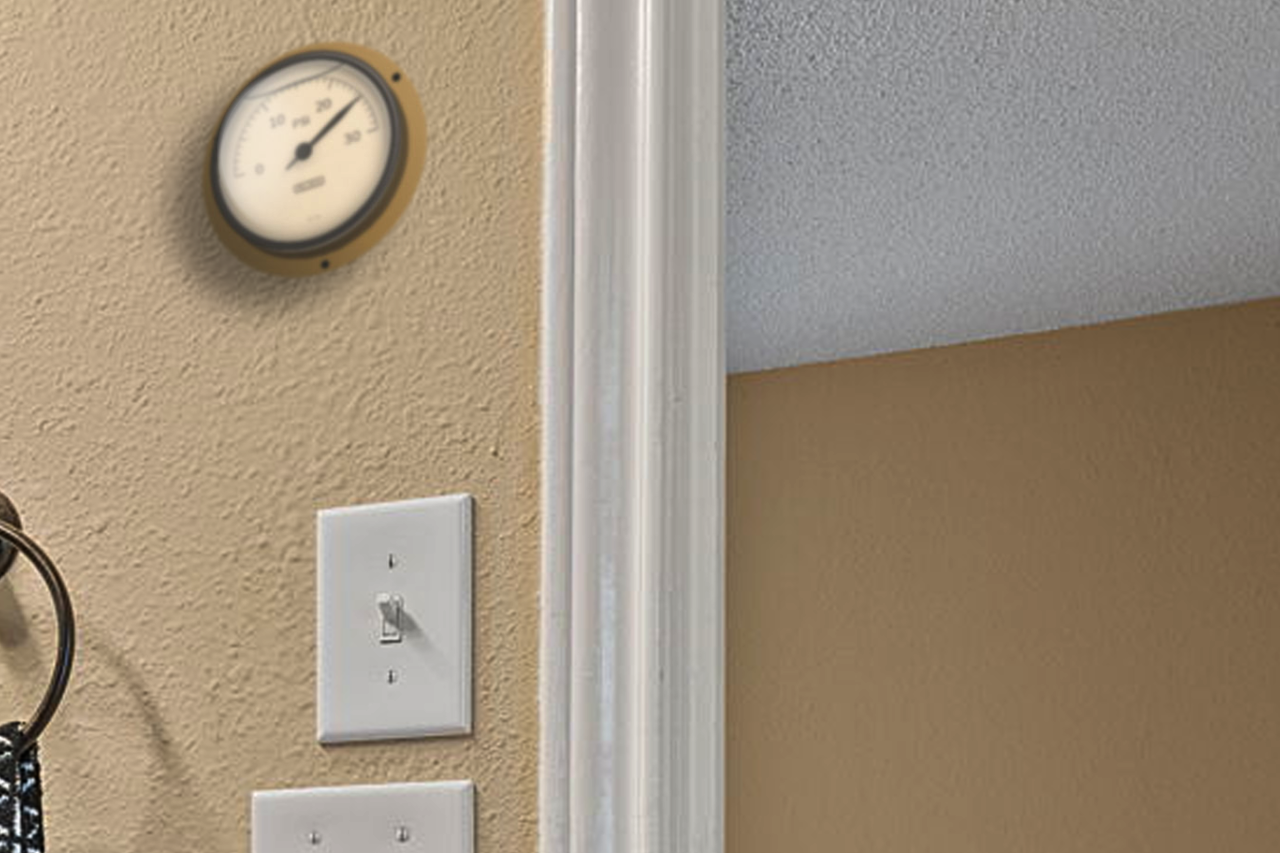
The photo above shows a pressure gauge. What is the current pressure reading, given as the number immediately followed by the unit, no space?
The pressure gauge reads 25psi
